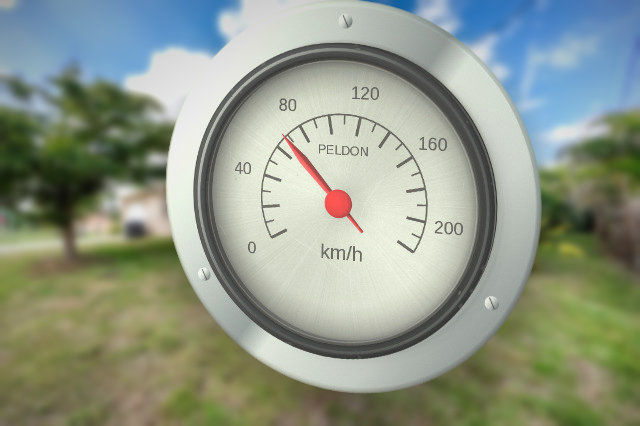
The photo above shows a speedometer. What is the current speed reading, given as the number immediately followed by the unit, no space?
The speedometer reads 70km/h
